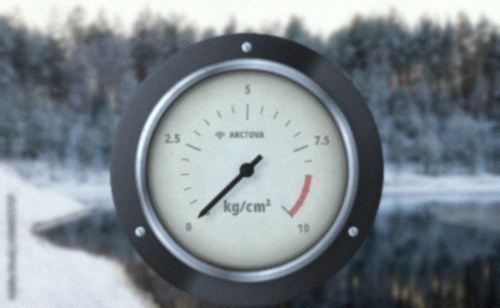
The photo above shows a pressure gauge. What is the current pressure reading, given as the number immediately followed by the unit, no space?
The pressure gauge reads 0kg/cm²
